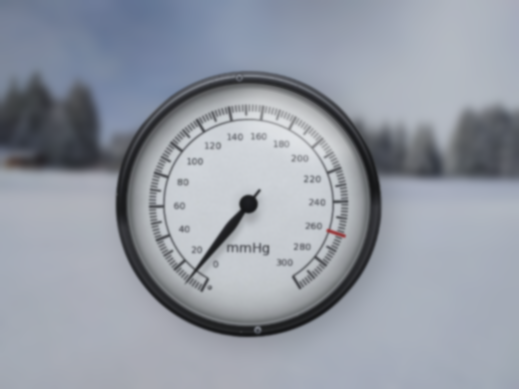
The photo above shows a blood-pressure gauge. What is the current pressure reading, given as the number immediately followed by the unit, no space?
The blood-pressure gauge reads 10mmHg
